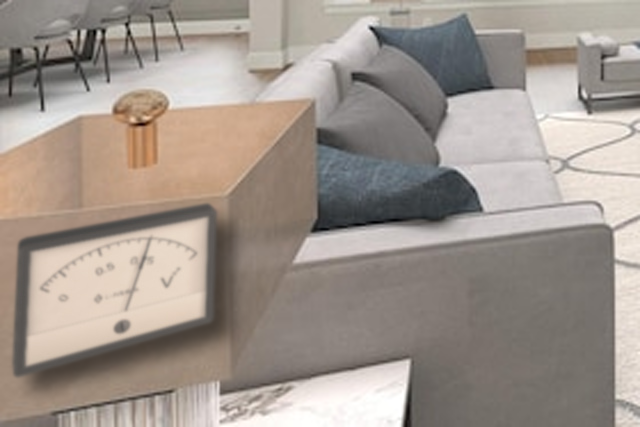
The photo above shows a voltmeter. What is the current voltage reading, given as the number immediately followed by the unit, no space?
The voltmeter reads 0.75V
